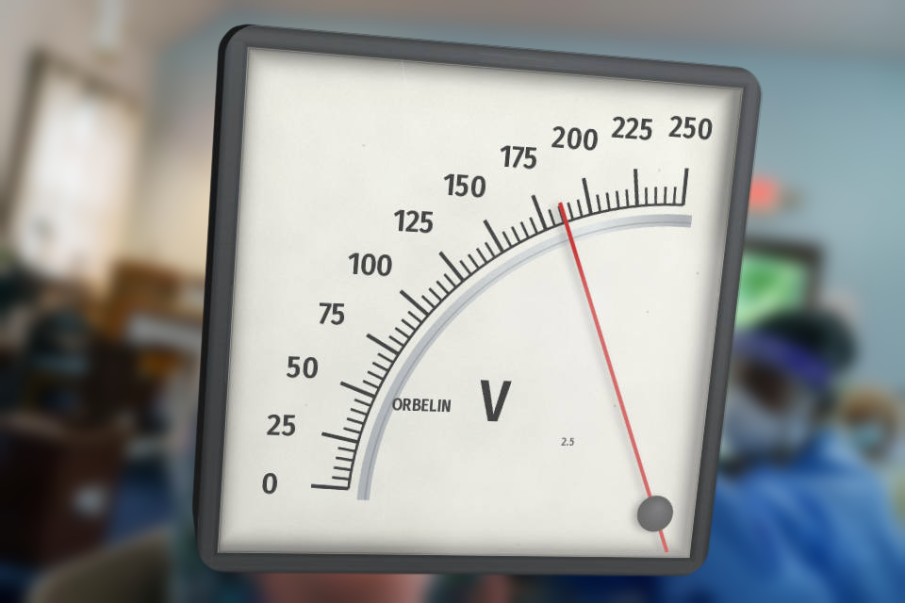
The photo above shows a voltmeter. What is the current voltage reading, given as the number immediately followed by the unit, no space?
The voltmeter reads 185V
